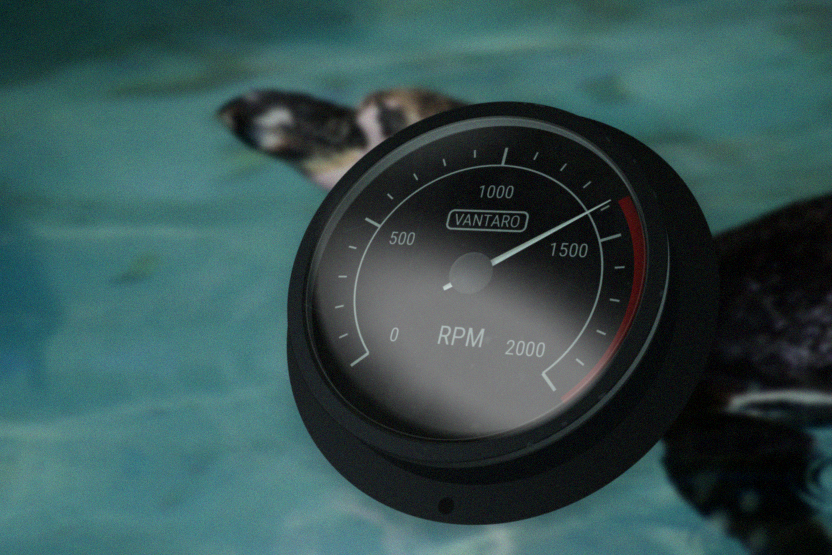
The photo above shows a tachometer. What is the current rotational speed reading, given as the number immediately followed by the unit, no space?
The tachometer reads 1400rpm
